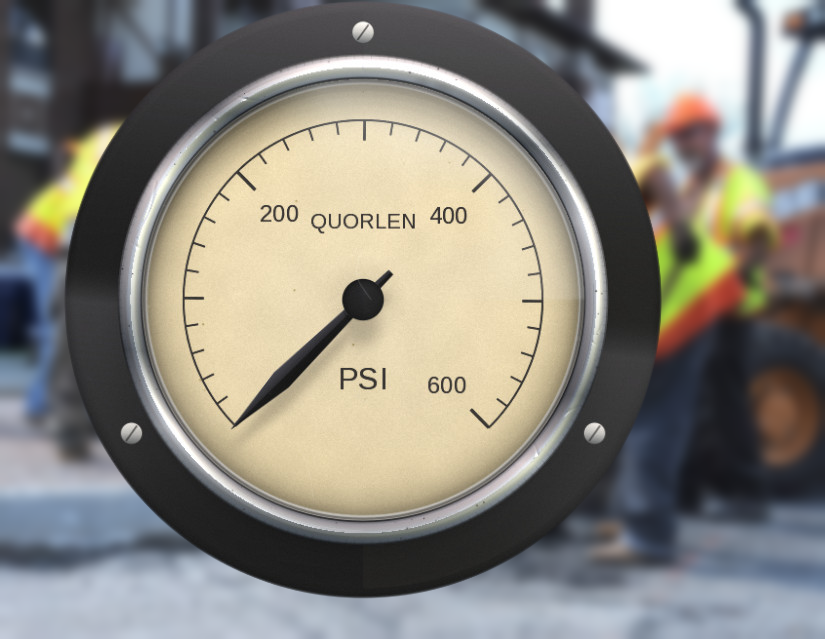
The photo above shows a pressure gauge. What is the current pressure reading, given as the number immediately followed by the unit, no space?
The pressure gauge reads 0psi
